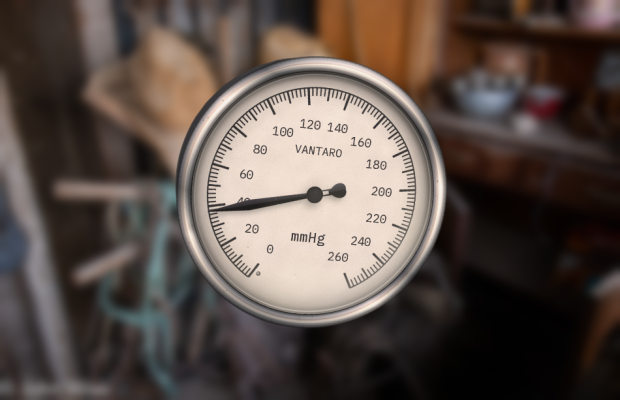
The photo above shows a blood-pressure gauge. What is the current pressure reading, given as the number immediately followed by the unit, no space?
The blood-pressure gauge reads 38mmHg
